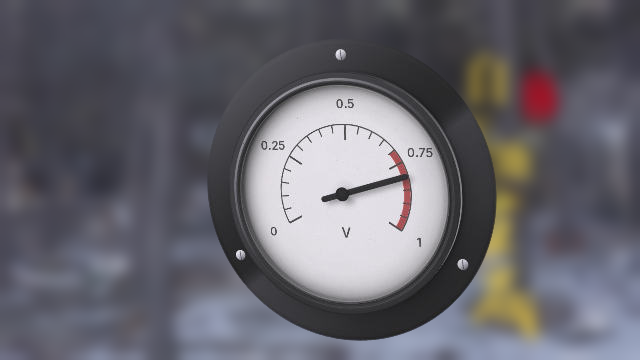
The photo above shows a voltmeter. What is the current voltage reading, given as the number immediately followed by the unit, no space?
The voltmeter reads 0.8V
